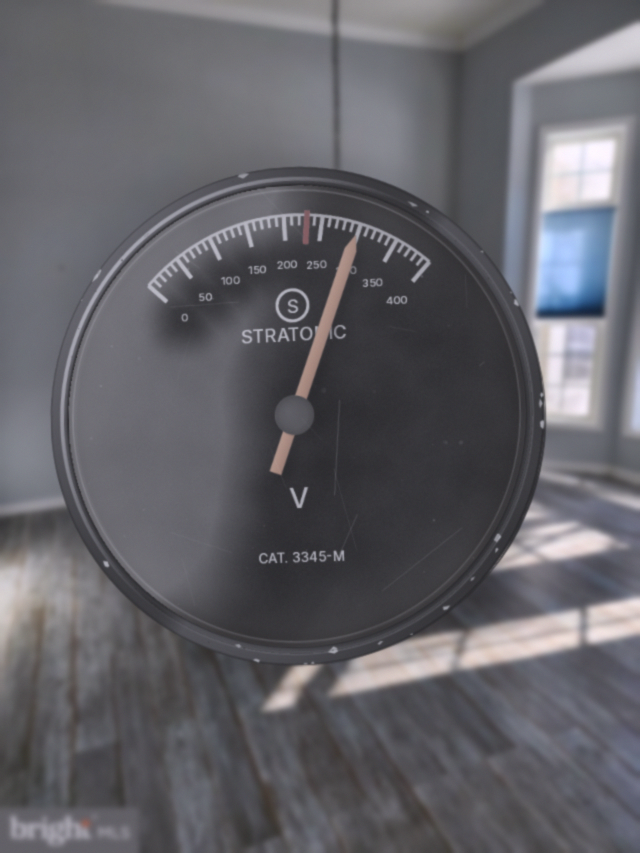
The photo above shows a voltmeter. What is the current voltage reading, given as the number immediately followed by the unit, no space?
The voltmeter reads 300V
